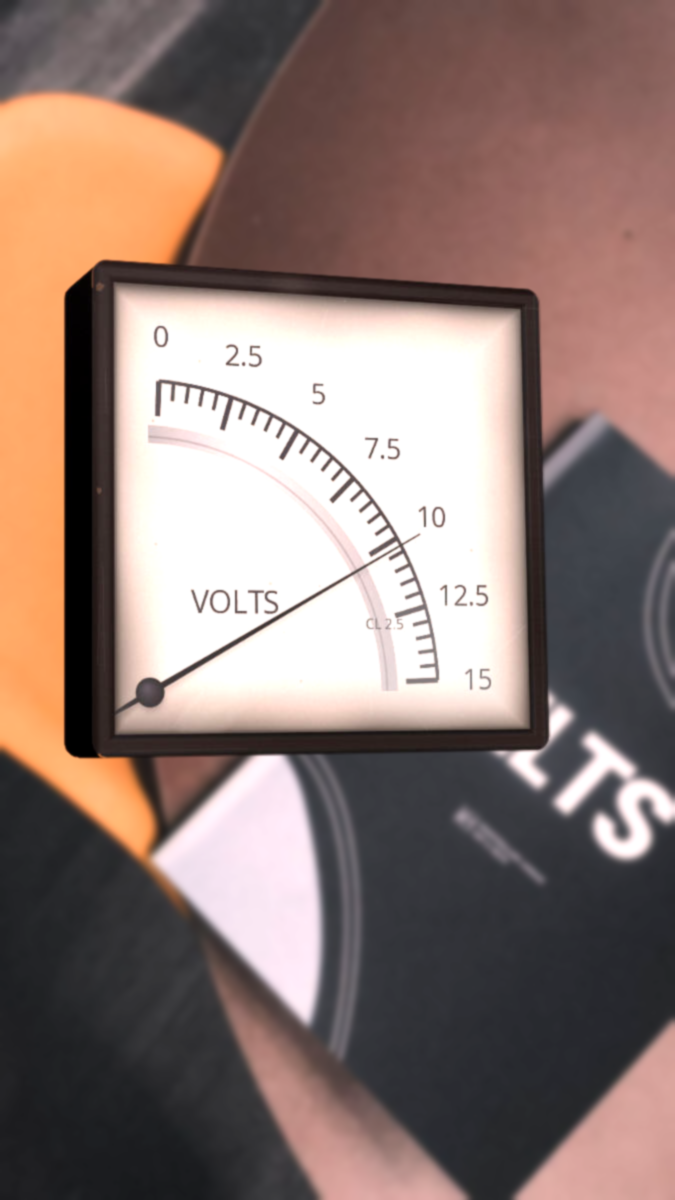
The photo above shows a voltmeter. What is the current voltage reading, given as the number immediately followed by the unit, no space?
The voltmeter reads 10.25V
